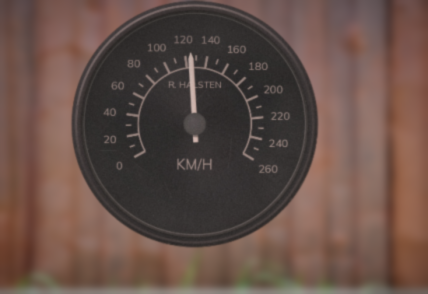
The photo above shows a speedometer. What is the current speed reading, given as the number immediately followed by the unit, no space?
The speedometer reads 125km/h
